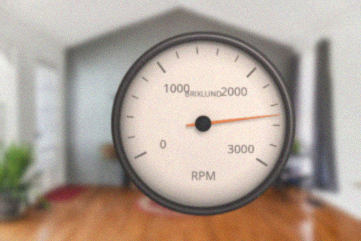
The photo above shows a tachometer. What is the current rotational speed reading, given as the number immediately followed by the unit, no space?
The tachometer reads 2500rpm
